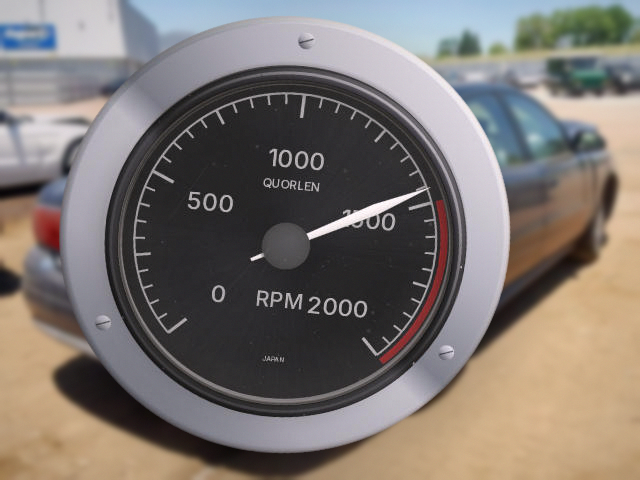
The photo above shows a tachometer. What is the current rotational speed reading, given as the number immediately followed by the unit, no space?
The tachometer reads 1450rpm
